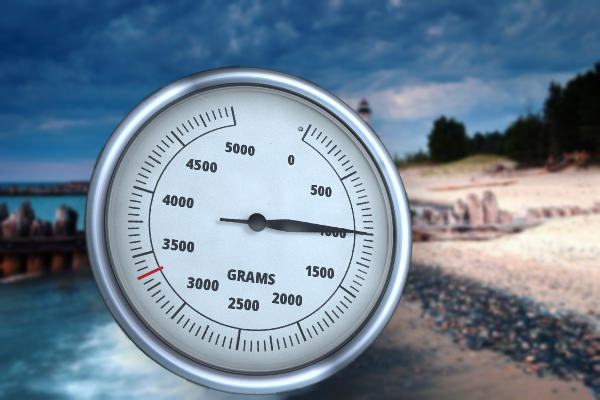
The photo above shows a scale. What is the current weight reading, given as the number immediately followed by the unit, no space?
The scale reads 1000g
